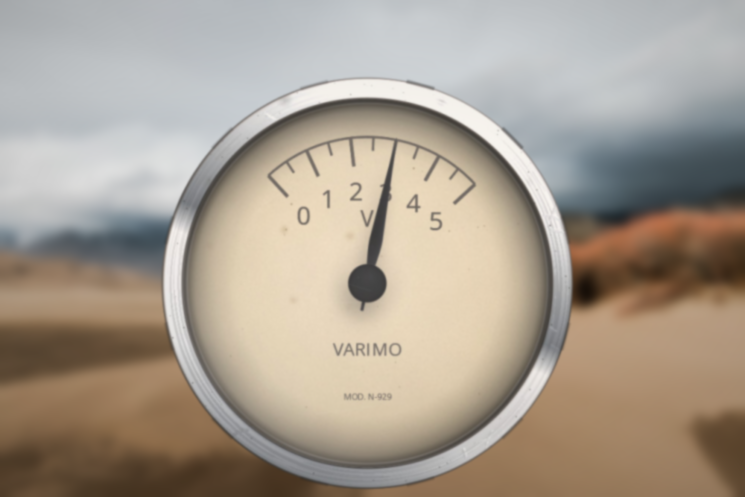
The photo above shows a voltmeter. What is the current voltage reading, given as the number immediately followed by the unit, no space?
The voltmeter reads 3V
